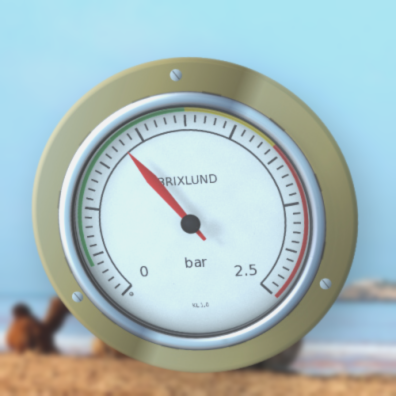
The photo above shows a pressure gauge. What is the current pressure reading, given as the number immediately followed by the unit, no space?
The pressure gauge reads 0.9bar
